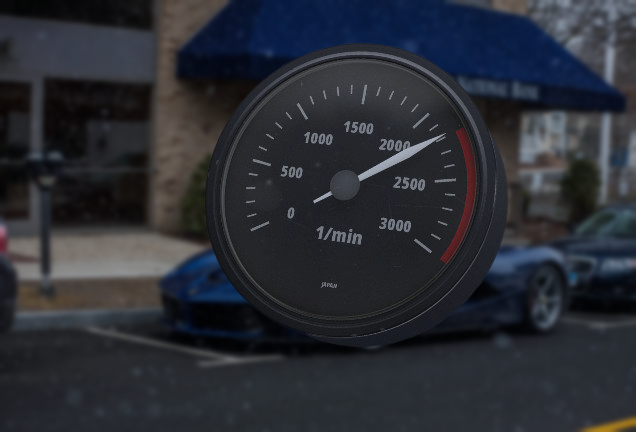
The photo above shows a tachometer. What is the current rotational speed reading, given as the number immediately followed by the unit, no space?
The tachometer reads 2200rpm
